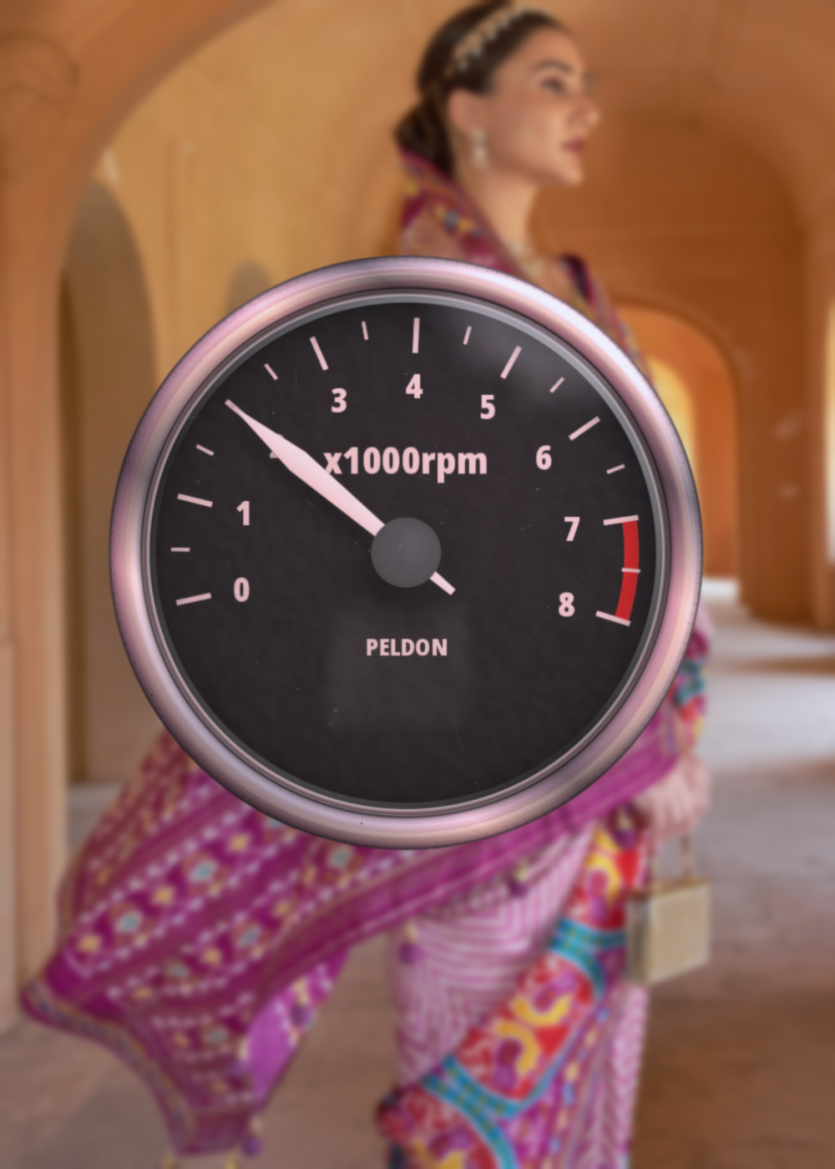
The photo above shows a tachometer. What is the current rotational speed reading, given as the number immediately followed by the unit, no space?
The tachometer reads 2000rpm
